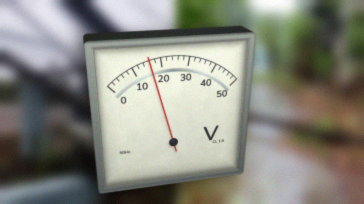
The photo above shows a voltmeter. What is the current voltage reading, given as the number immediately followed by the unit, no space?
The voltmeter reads 16V
